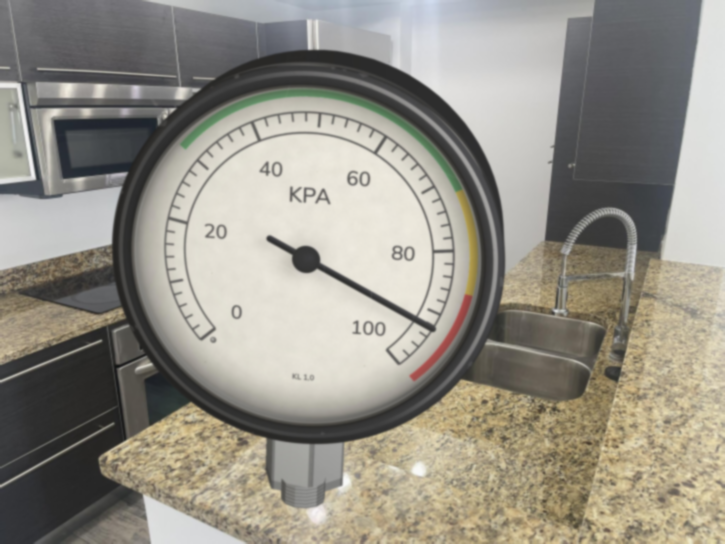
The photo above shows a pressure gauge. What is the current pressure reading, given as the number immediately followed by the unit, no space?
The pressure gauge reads 92kPa
